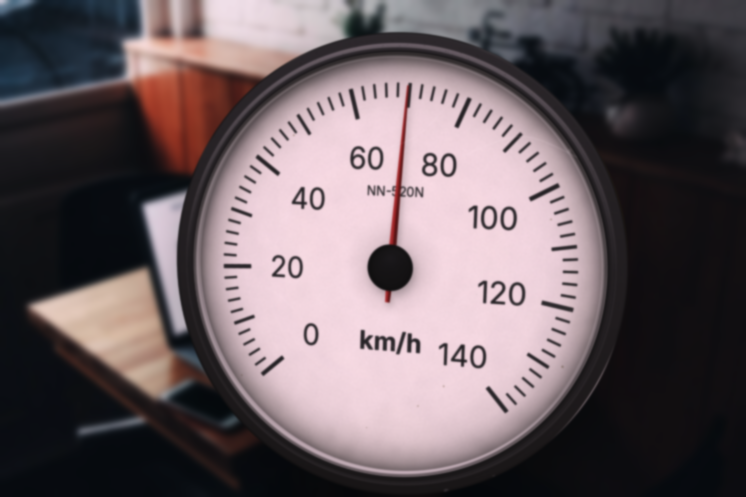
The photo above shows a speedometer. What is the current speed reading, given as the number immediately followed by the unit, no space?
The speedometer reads 70km/h
